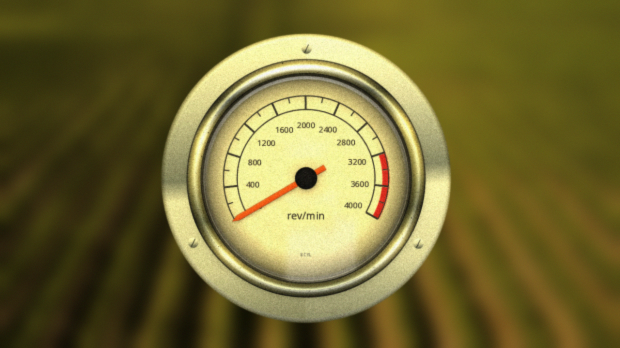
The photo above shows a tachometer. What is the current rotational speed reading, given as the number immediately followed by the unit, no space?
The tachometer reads 0rpm
